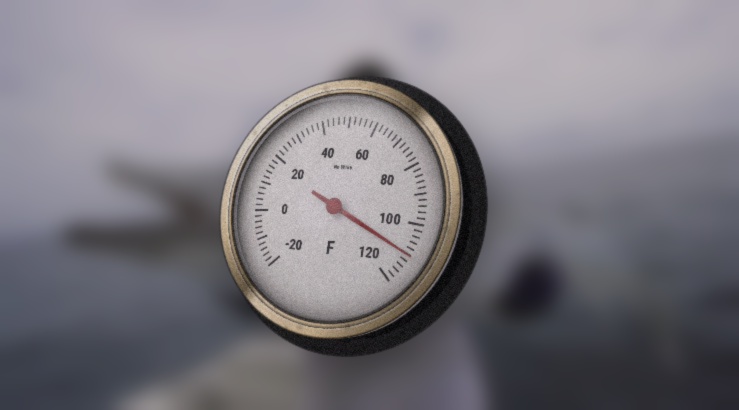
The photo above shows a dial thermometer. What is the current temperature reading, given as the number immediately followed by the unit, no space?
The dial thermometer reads 110°F
